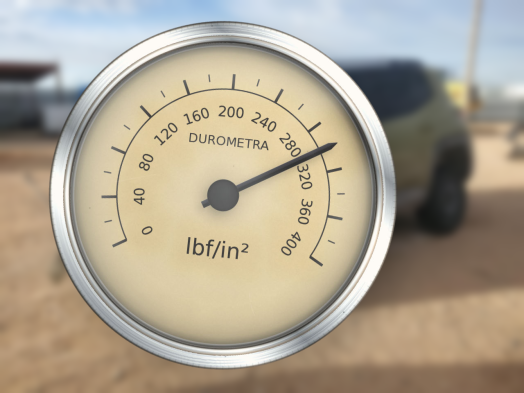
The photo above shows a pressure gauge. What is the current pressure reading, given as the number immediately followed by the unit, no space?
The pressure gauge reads 300psi
